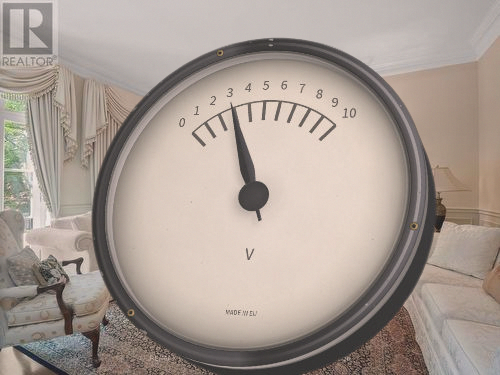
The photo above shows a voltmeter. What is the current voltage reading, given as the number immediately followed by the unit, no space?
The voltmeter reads 3V
